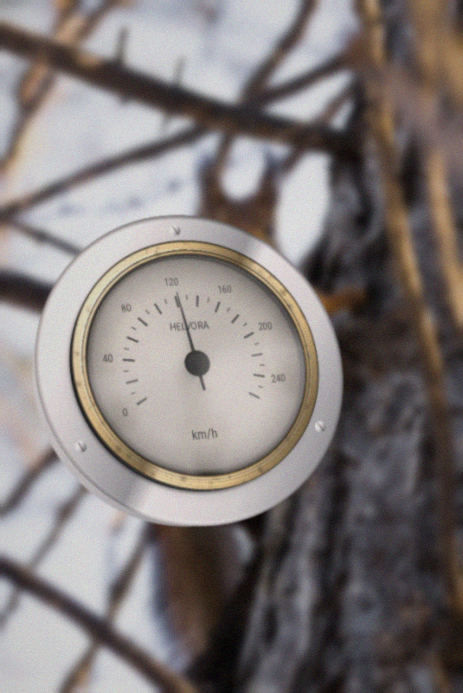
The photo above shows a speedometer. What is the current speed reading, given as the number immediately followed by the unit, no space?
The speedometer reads 120km/h
